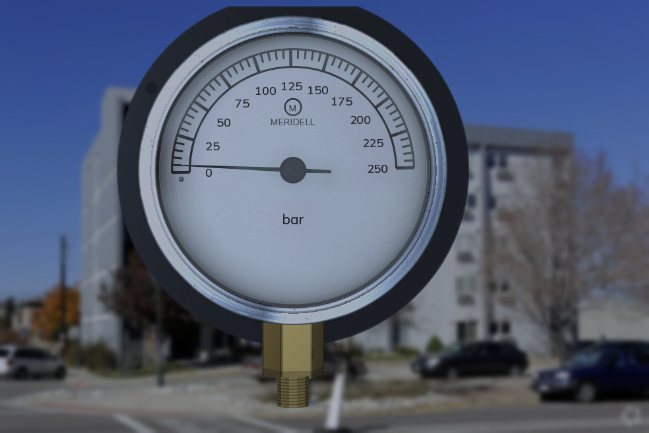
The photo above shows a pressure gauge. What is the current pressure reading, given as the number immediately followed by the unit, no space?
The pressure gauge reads 5bar
